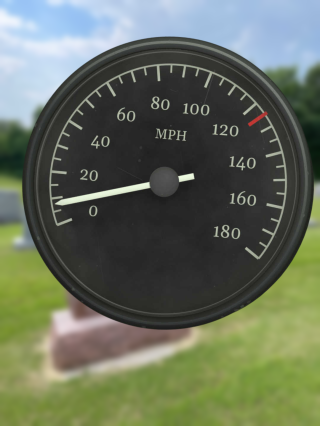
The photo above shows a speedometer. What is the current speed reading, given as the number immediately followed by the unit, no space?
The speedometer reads 7.5mph
